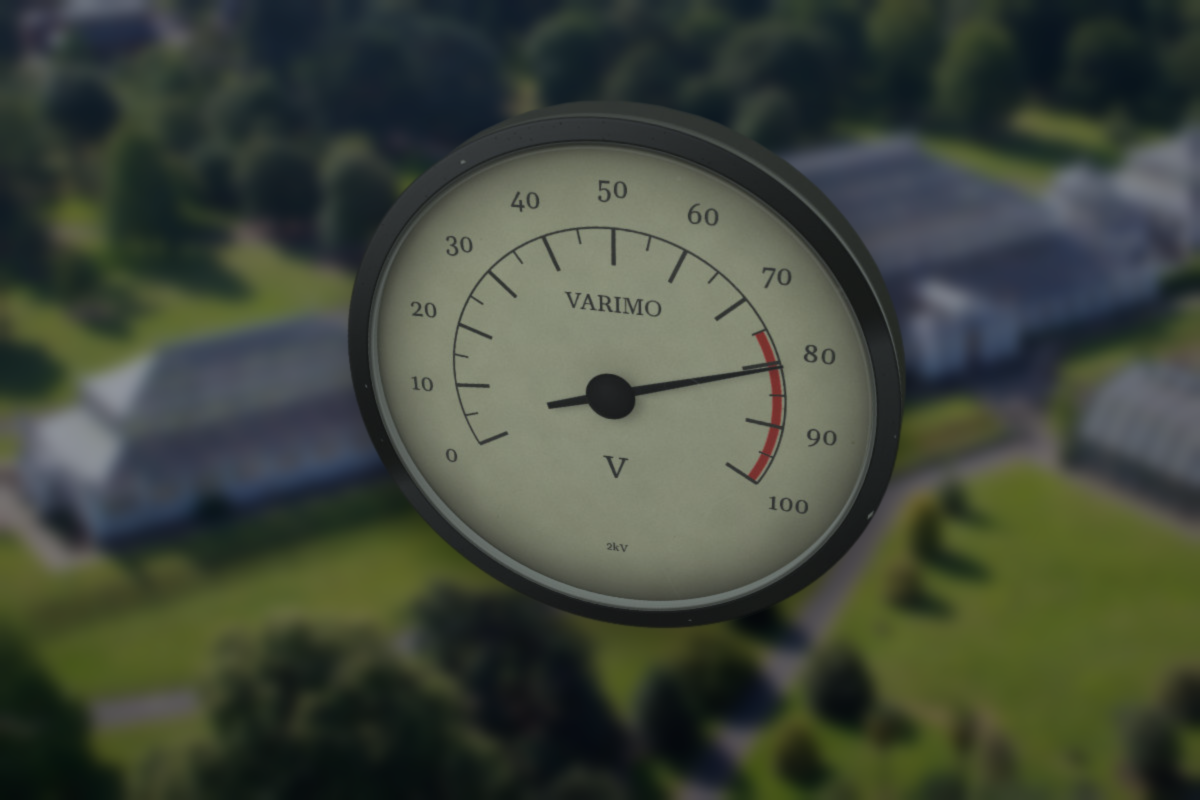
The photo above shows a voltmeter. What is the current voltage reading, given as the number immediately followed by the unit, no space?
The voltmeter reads 80V
